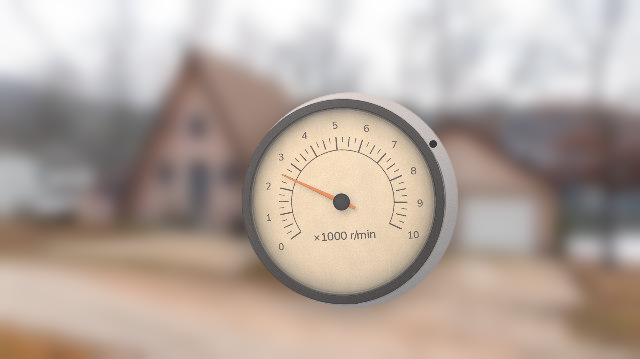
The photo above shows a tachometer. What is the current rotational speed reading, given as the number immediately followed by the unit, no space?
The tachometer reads 2500rpm
